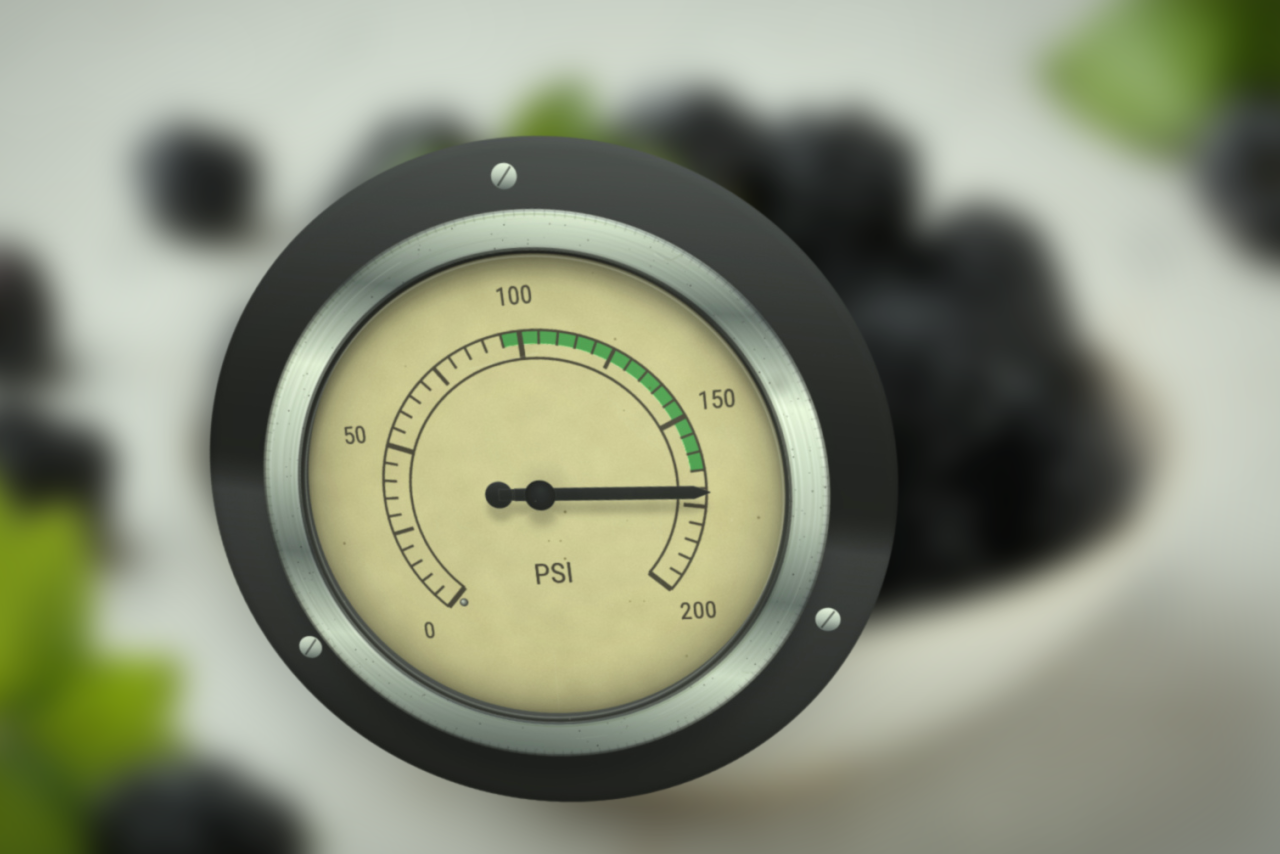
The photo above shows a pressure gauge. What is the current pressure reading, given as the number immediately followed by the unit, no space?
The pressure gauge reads 170psi
